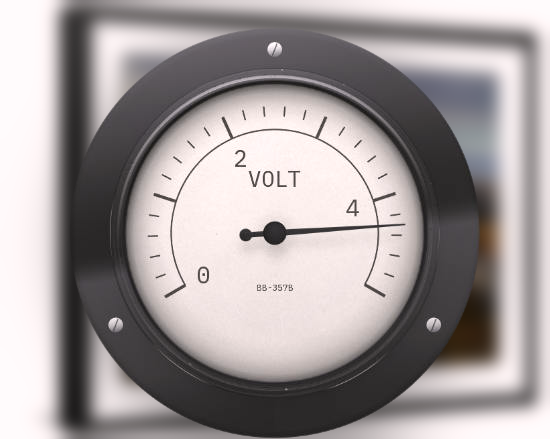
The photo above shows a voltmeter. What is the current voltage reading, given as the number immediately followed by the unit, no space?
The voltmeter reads 4.3V
